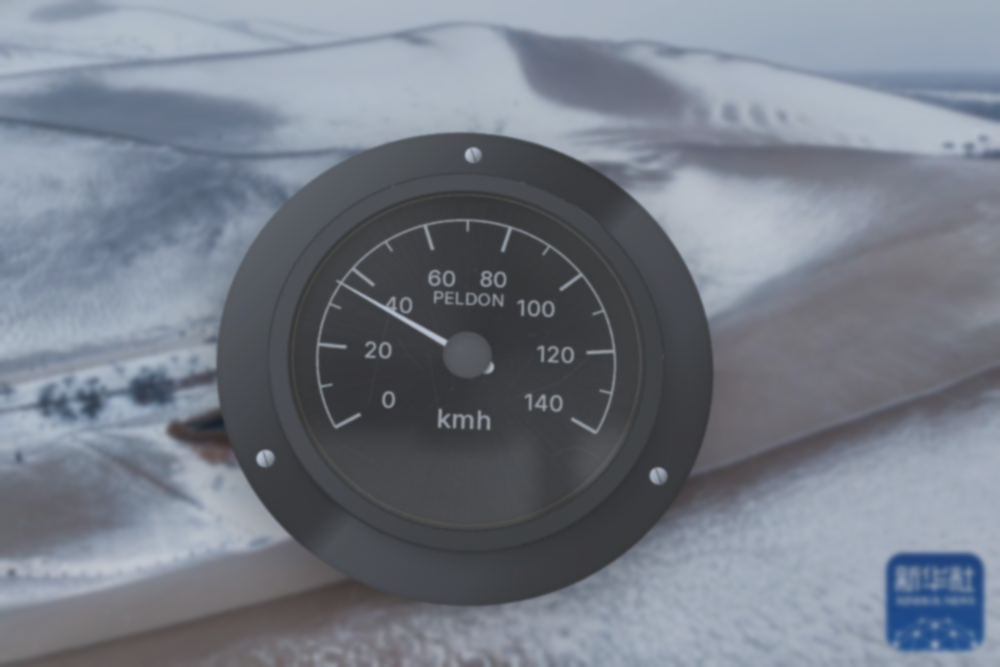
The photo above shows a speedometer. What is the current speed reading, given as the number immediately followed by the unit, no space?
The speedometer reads 35km/h
